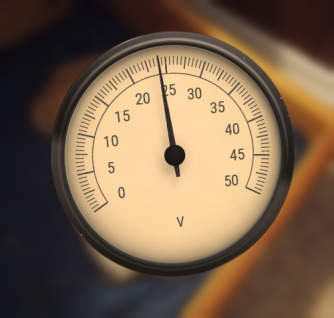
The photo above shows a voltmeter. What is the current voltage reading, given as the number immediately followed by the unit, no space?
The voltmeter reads 24V
